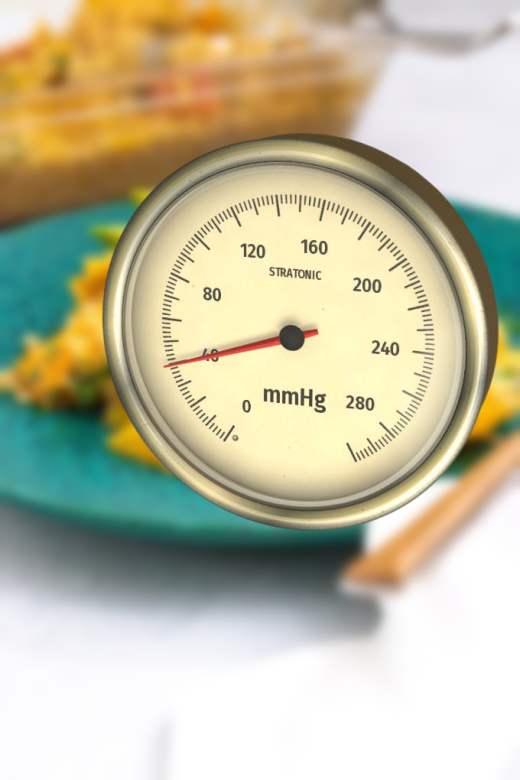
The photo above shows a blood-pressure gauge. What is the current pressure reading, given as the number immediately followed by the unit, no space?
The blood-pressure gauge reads 40mmHg
